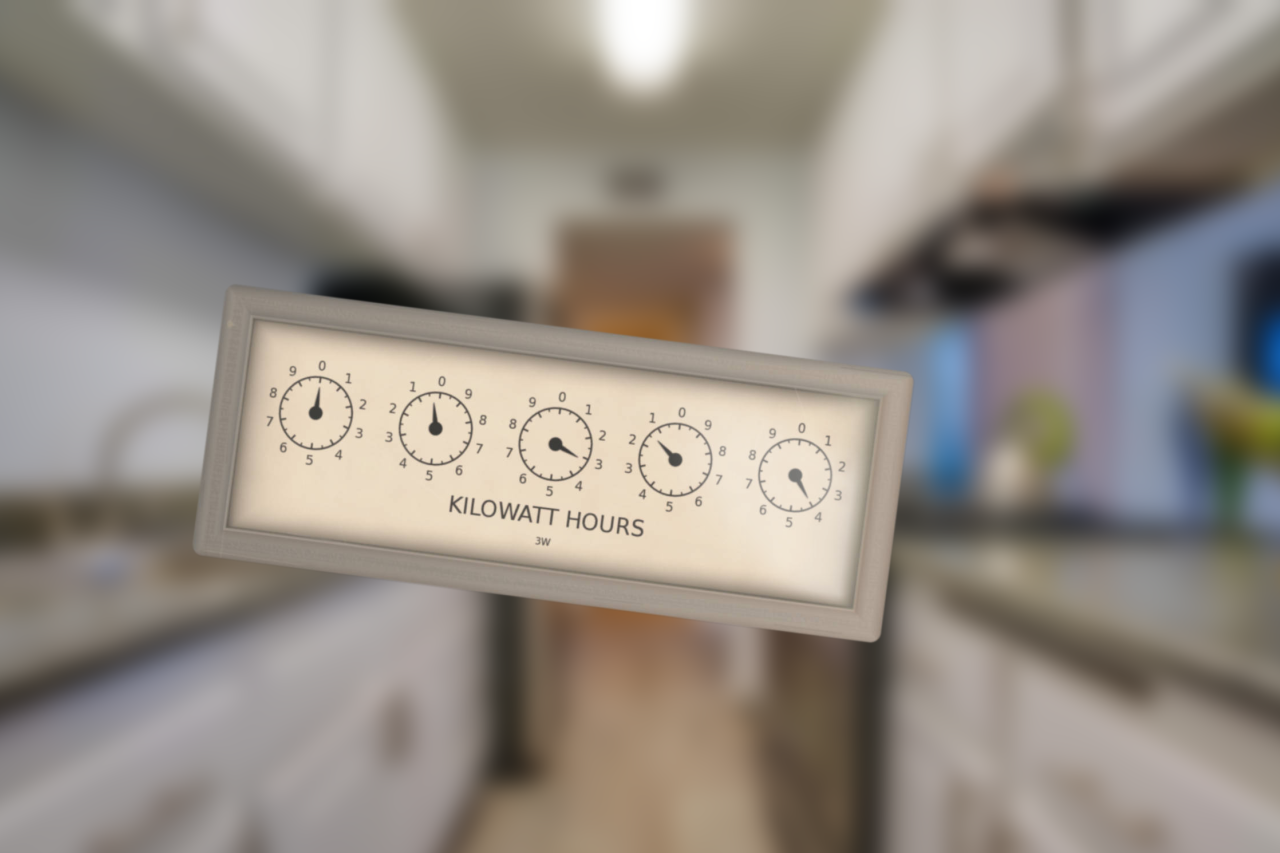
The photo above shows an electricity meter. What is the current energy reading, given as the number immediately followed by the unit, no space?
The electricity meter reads 314kWh
